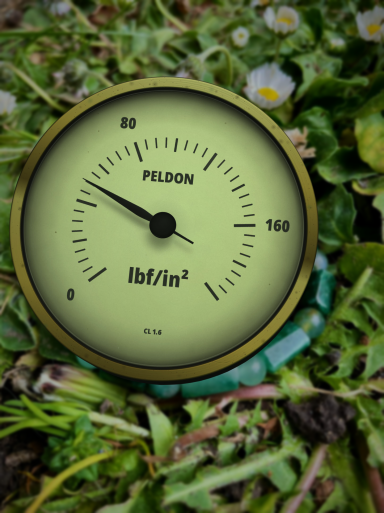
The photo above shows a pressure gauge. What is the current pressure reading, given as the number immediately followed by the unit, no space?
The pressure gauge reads 50psi
